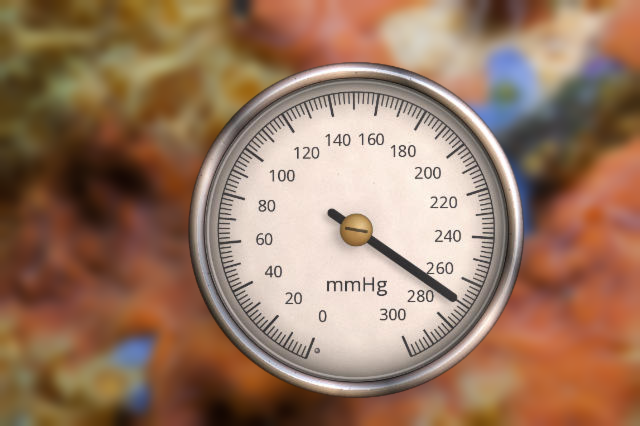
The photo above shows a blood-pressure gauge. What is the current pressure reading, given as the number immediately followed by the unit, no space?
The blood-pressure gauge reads 270mmHg
